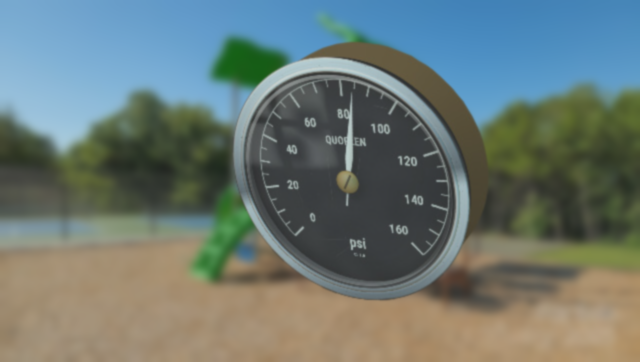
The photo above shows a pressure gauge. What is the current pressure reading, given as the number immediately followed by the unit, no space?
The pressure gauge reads 85psi
